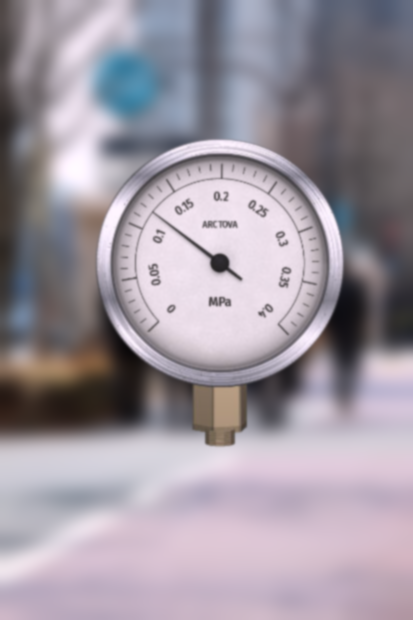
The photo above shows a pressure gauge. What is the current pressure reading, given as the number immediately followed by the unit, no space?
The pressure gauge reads 0.12MPa
